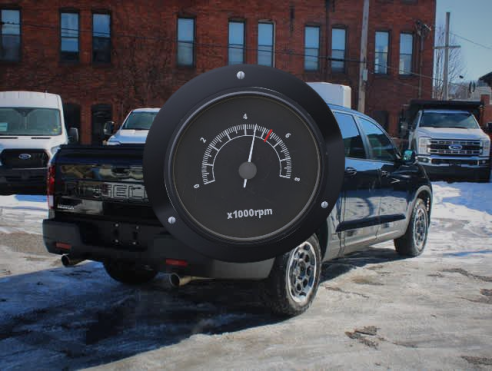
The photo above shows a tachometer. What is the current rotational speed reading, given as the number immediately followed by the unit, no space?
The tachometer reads 4500rpm
